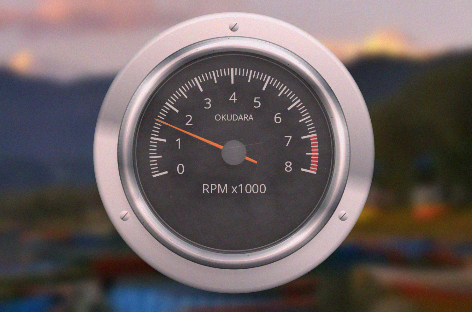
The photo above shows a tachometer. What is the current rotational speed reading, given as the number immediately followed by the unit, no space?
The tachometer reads 1500rpm
